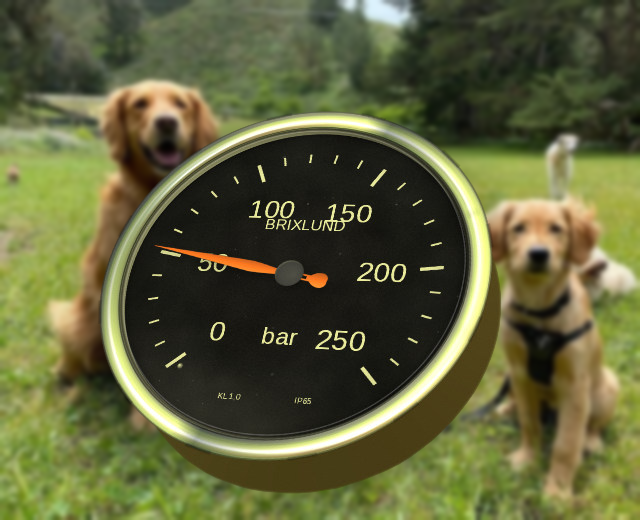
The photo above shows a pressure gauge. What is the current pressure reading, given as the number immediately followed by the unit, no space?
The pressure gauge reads 50bar
